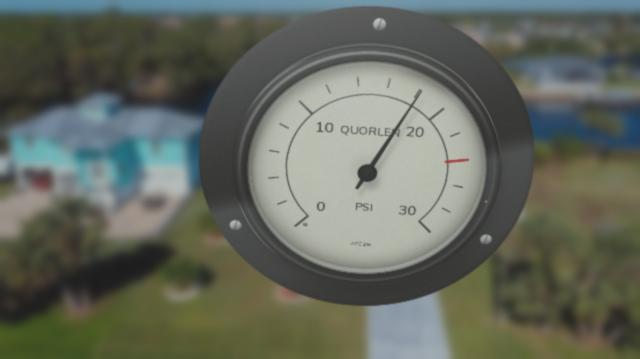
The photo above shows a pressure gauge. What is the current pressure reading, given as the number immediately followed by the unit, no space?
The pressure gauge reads 18psi
